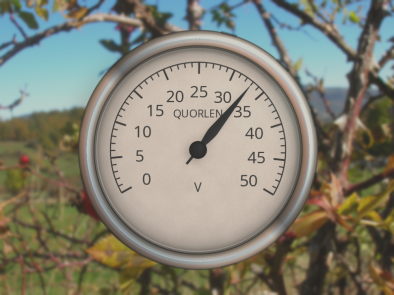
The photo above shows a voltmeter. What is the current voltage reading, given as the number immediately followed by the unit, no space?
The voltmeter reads 33V
